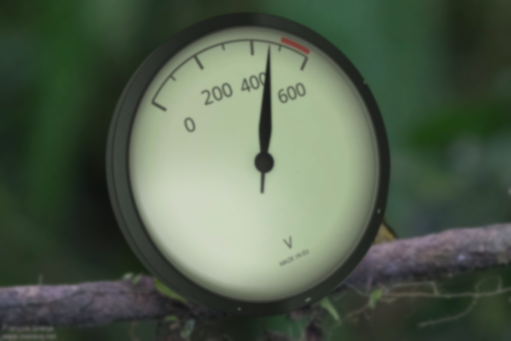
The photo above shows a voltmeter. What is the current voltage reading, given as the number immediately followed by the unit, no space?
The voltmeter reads 450V
